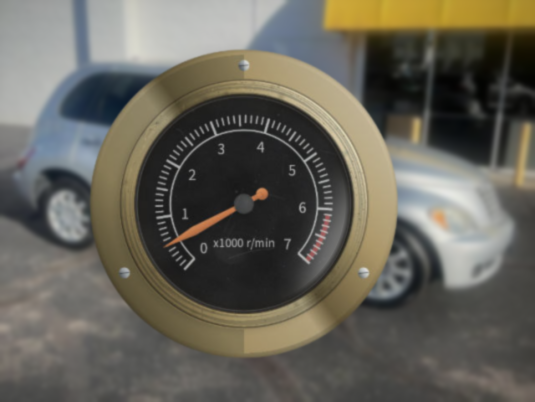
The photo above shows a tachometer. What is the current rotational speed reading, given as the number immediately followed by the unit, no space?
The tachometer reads 500rpm
